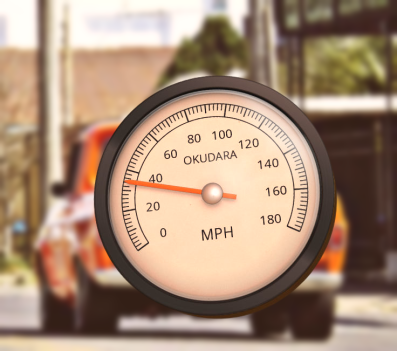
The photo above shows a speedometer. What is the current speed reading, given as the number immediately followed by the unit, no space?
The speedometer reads 34mph
